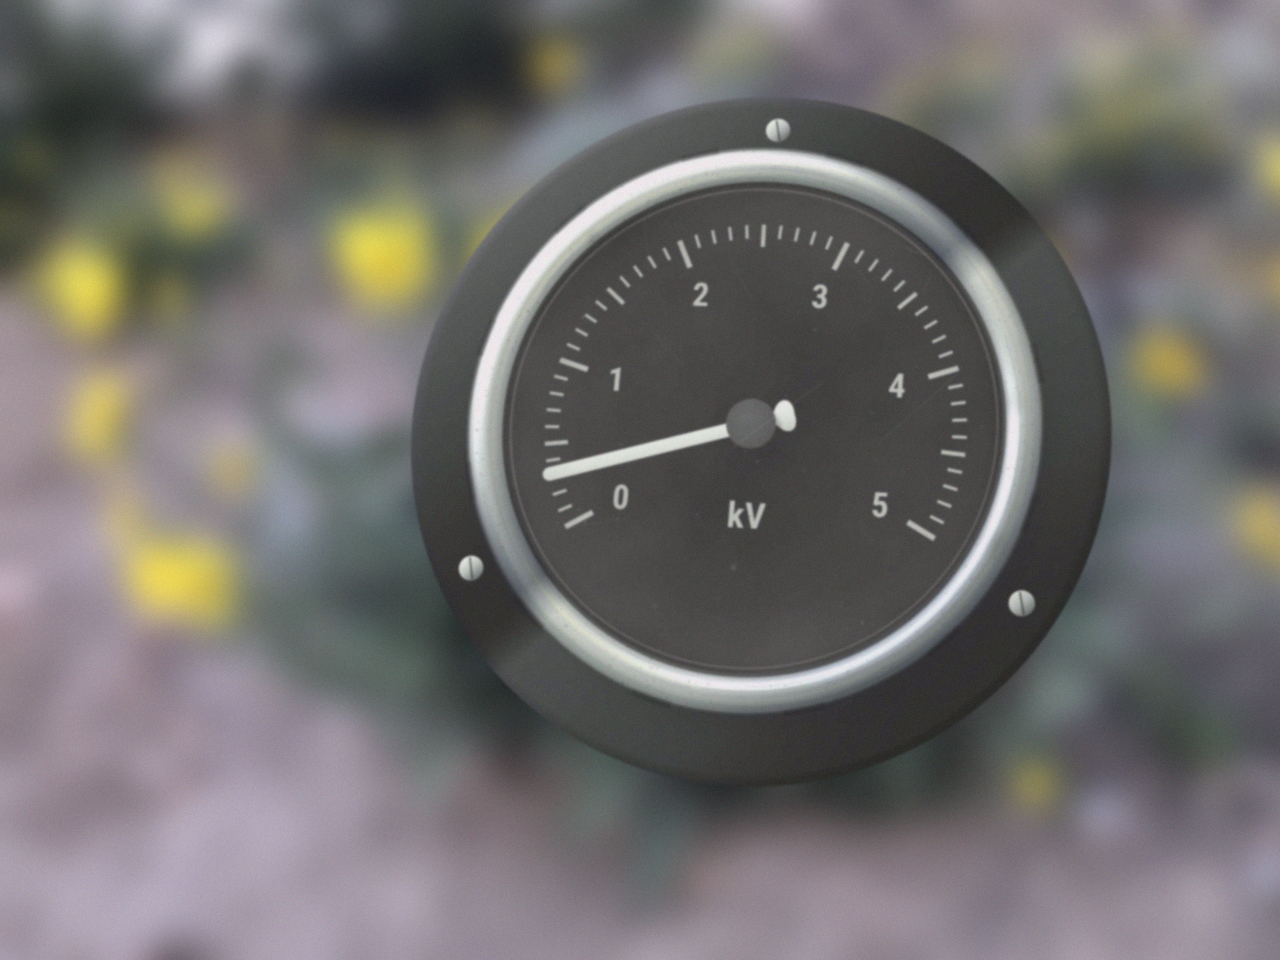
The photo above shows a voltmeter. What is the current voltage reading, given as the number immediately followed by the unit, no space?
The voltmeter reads 0.3kV
